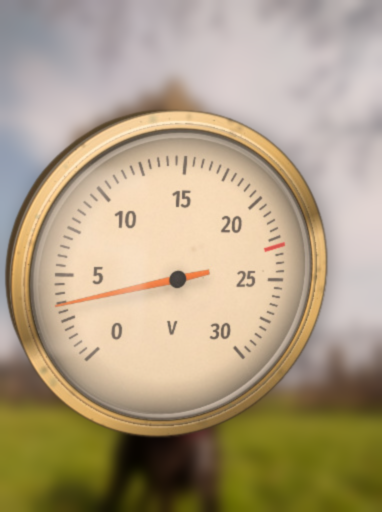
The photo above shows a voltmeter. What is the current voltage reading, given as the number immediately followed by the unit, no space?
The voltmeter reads 3.5V
